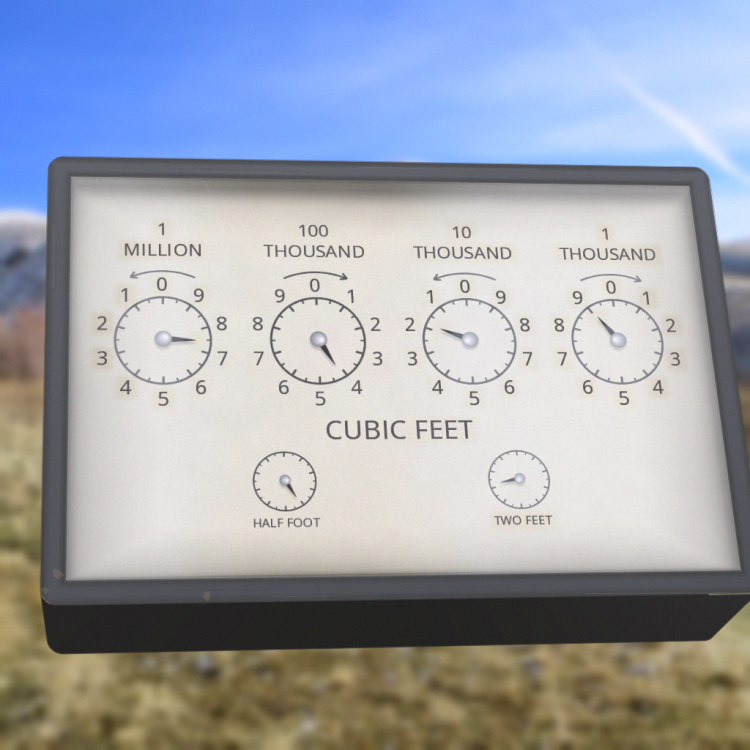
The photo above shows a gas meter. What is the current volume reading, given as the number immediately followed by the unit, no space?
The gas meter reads 741900ft³
